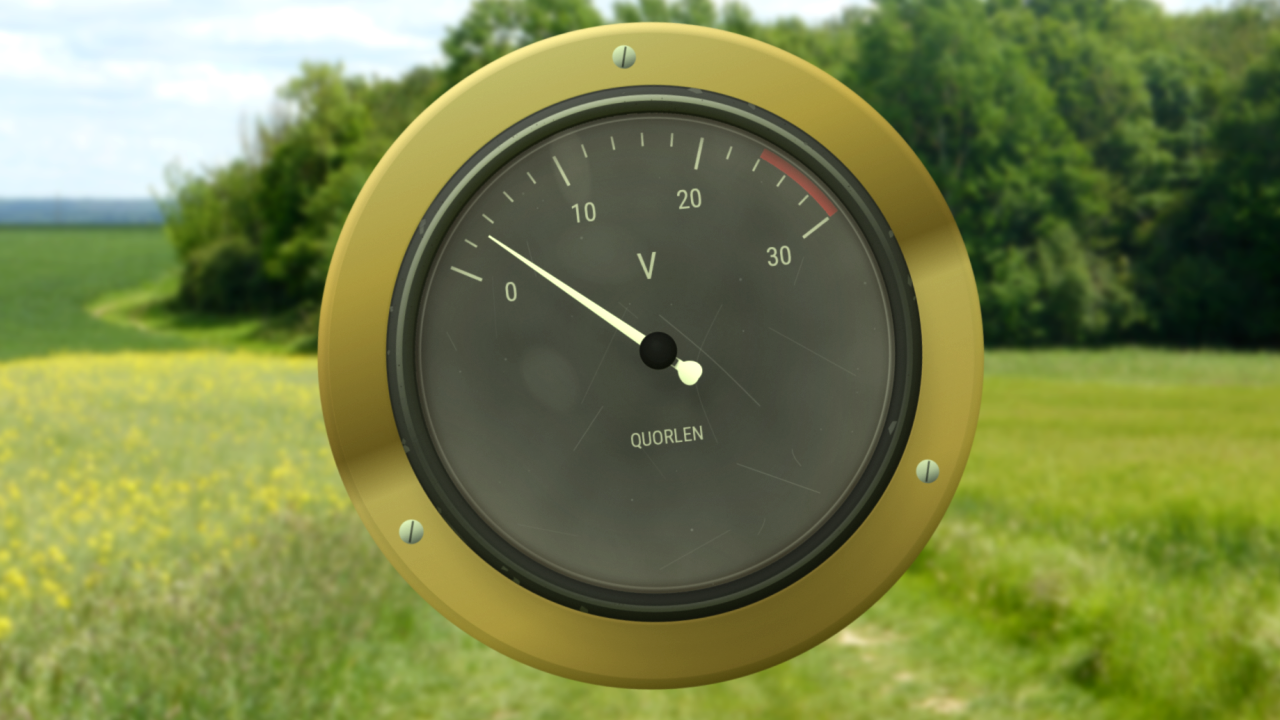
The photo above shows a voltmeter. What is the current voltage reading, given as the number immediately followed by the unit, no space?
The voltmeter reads 3V
